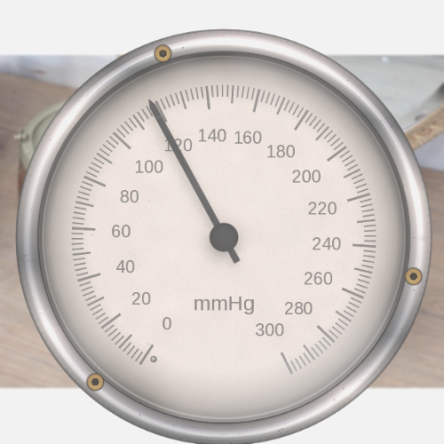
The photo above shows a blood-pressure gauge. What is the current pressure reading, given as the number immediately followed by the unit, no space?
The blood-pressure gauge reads 118mmHg
